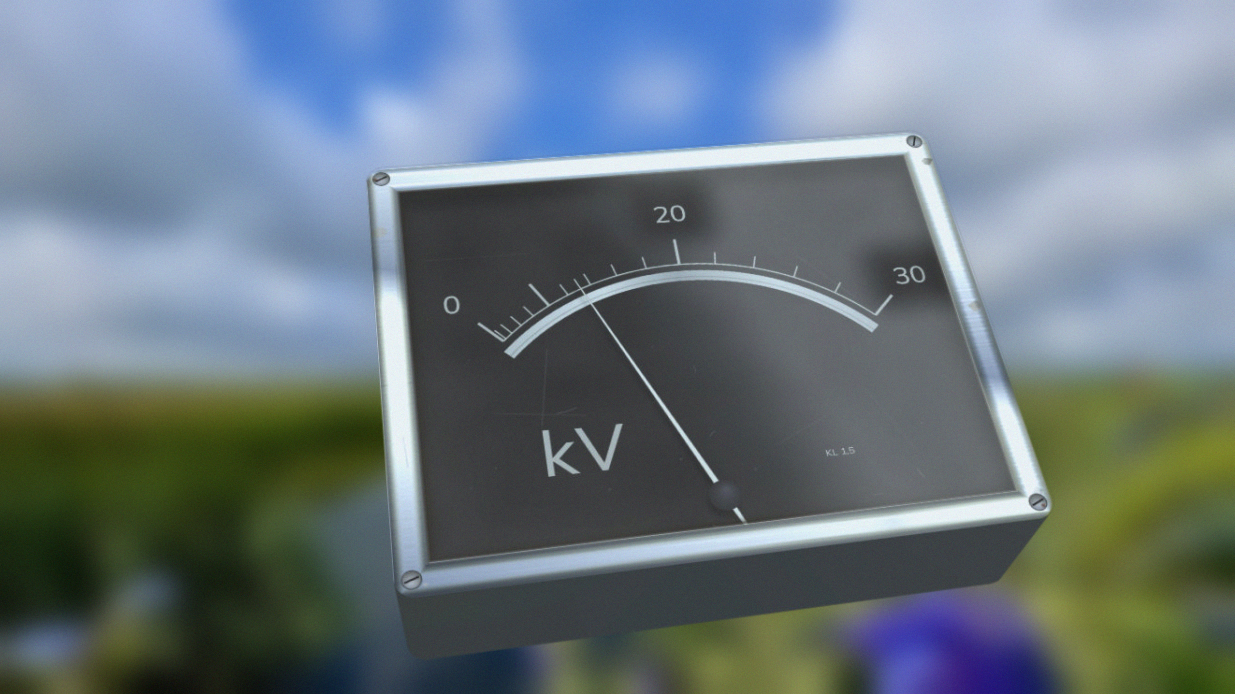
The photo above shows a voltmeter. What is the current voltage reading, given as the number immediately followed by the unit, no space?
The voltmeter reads 13kV
